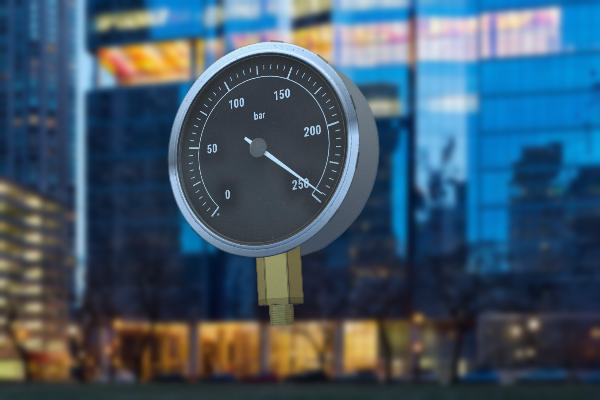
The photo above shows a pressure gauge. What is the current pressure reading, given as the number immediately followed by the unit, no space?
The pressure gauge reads 245bar
